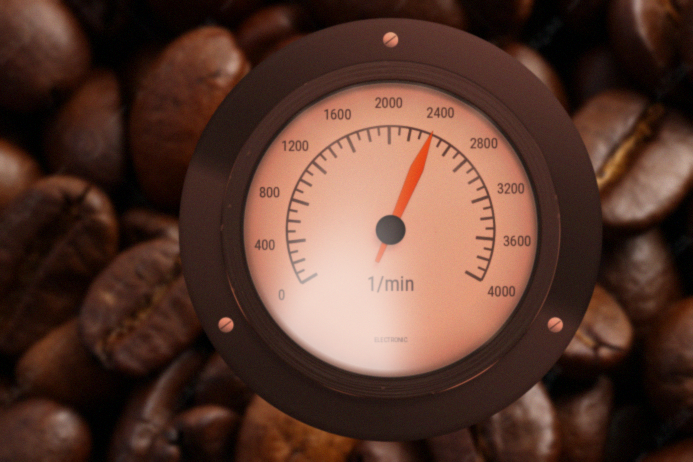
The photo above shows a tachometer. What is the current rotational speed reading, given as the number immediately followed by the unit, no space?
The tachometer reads 2400rpm
